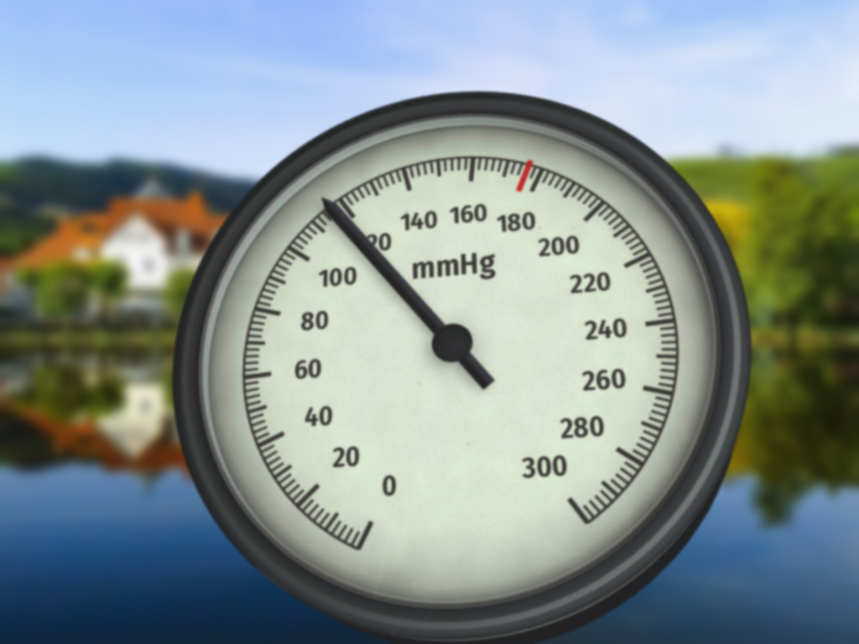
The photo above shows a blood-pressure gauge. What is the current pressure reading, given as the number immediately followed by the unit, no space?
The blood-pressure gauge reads 116mmHg
